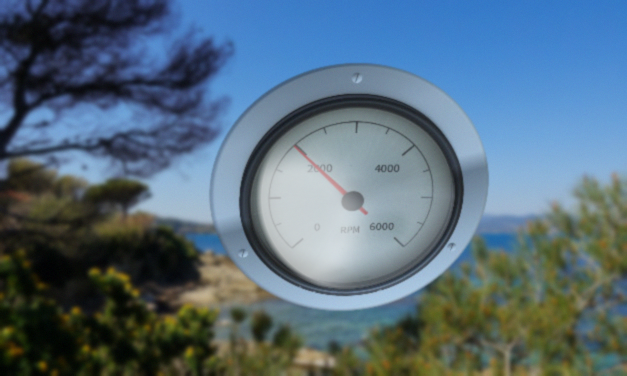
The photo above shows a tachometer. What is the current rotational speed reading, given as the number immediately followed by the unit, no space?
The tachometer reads 2000rpm
